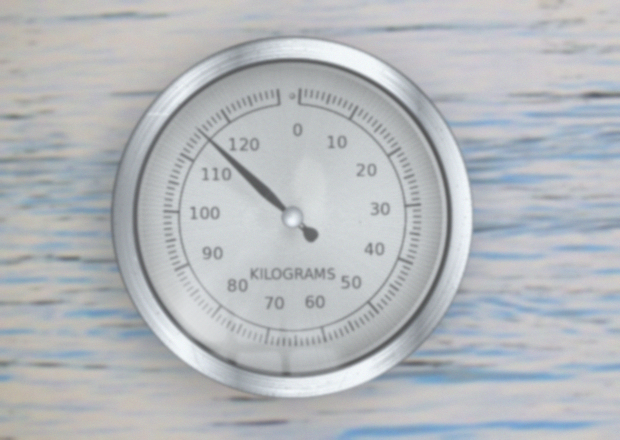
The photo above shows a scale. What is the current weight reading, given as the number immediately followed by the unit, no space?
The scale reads 115kg
